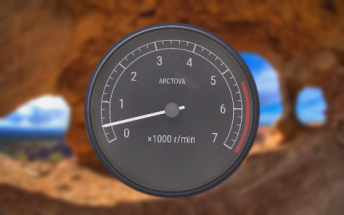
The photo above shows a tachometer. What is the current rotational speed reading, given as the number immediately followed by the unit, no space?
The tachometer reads 400rpm
